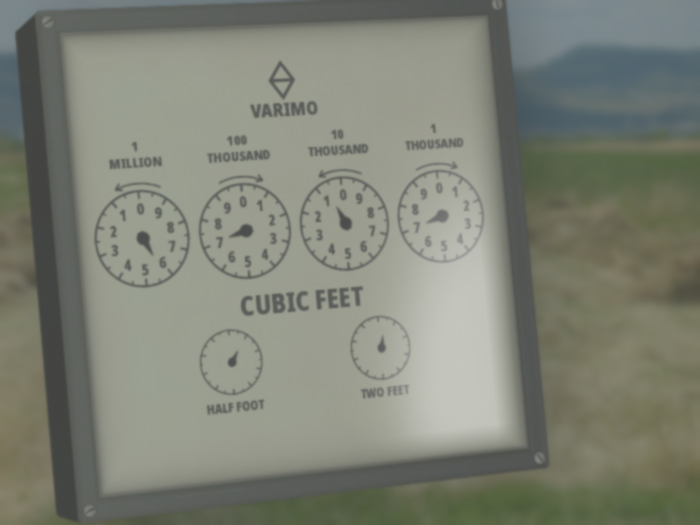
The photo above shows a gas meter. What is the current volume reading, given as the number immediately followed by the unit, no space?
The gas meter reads 570700ft³
